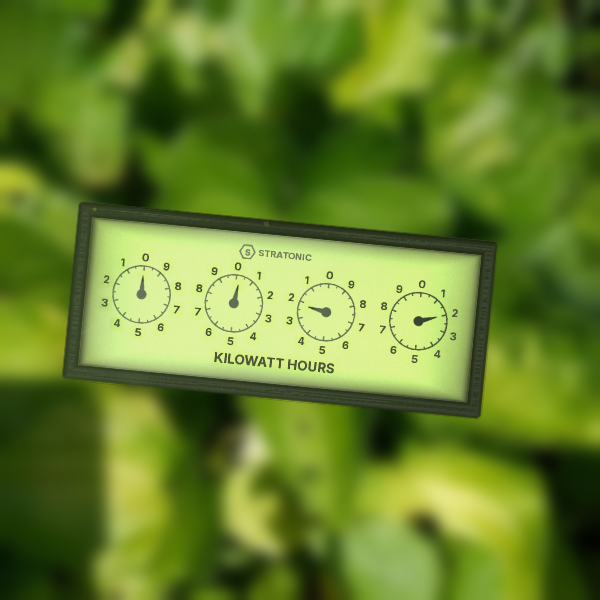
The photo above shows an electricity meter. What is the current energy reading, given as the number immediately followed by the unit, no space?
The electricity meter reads 22kWh
